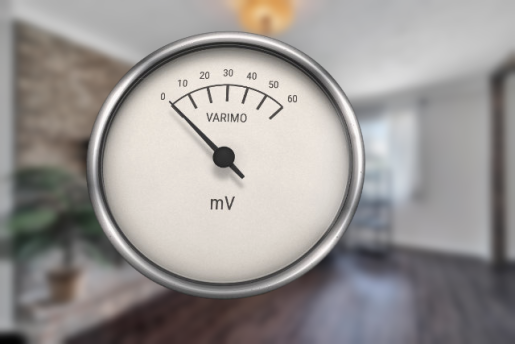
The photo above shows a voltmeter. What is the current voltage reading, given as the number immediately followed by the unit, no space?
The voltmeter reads 0mV
